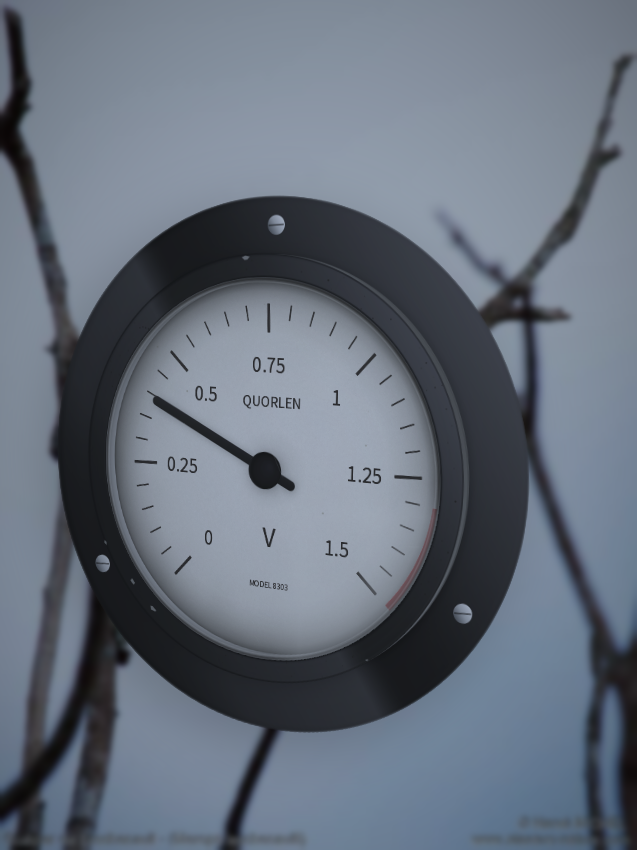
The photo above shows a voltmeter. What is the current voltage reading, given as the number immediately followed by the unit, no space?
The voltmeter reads 0.4V
